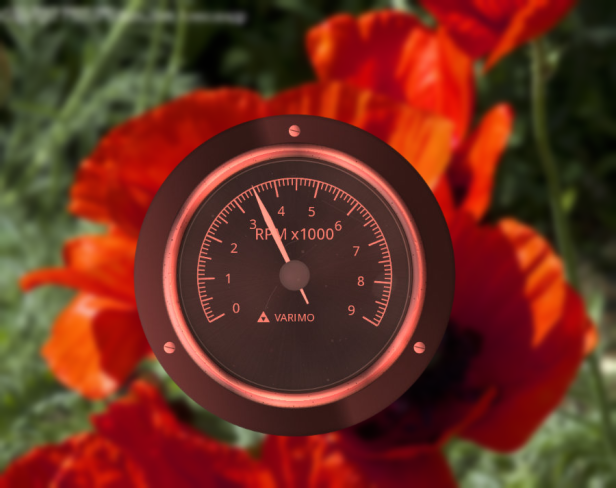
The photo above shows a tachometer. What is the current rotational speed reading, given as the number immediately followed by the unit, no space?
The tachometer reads 3500rpm
